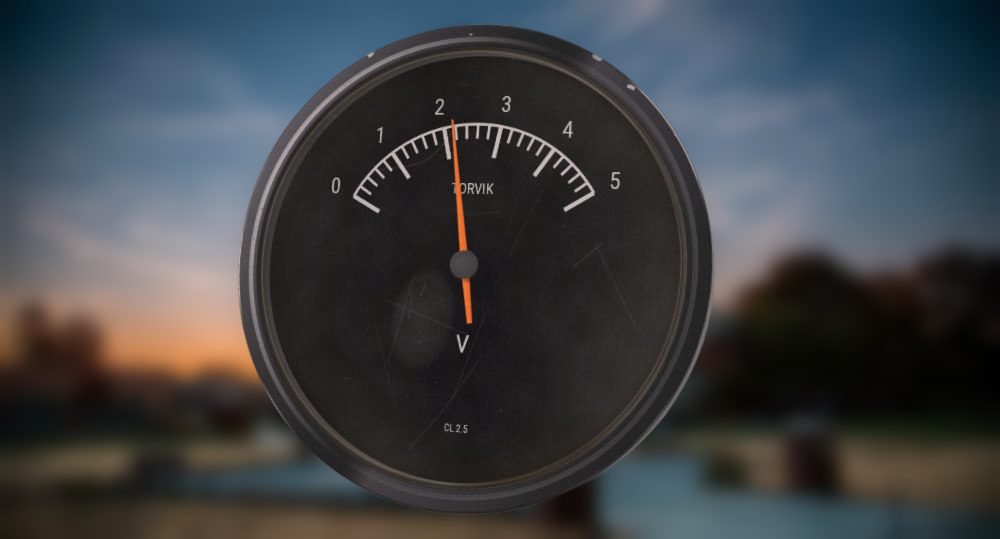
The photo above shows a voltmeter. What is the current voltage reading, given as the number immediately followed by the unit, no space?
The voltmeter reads 2.2V
